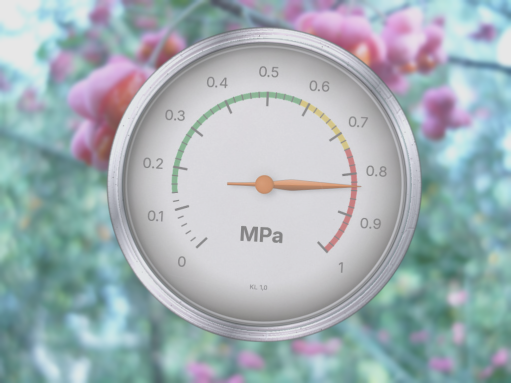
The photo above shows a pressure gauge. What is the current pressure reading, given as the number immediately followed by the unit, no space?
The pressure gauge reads 0.83MPa
